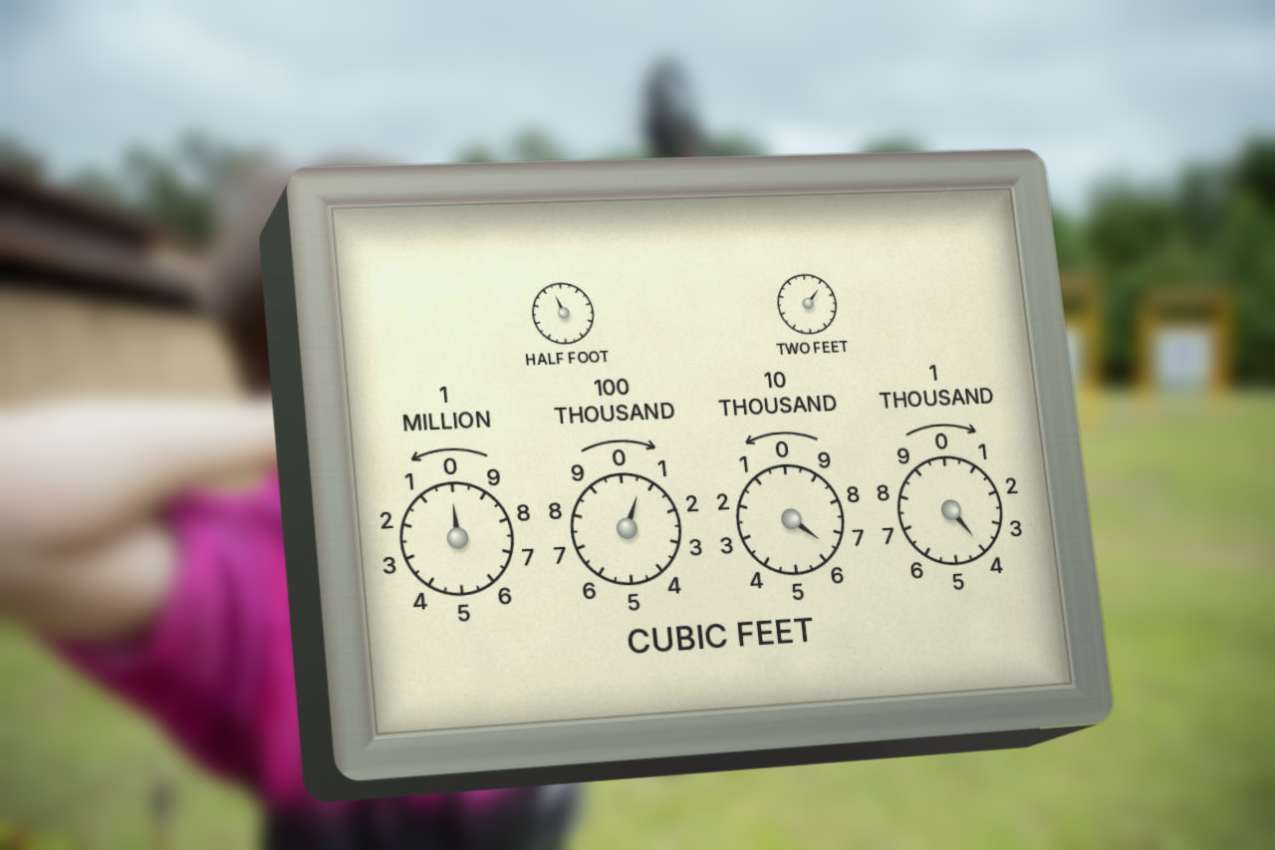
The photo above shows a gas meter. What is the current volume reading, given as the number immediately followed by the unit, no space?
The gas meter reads 6400ft³
